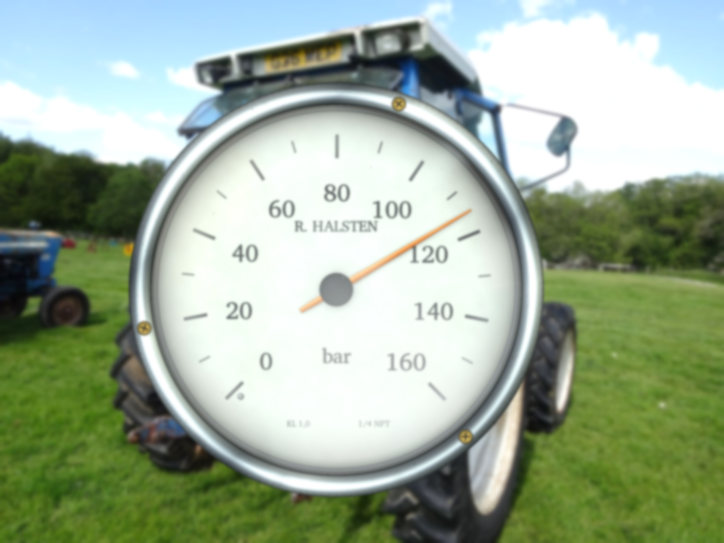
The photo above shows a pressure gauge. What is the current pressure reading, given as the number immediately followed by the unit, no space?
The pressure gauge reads 115bar
